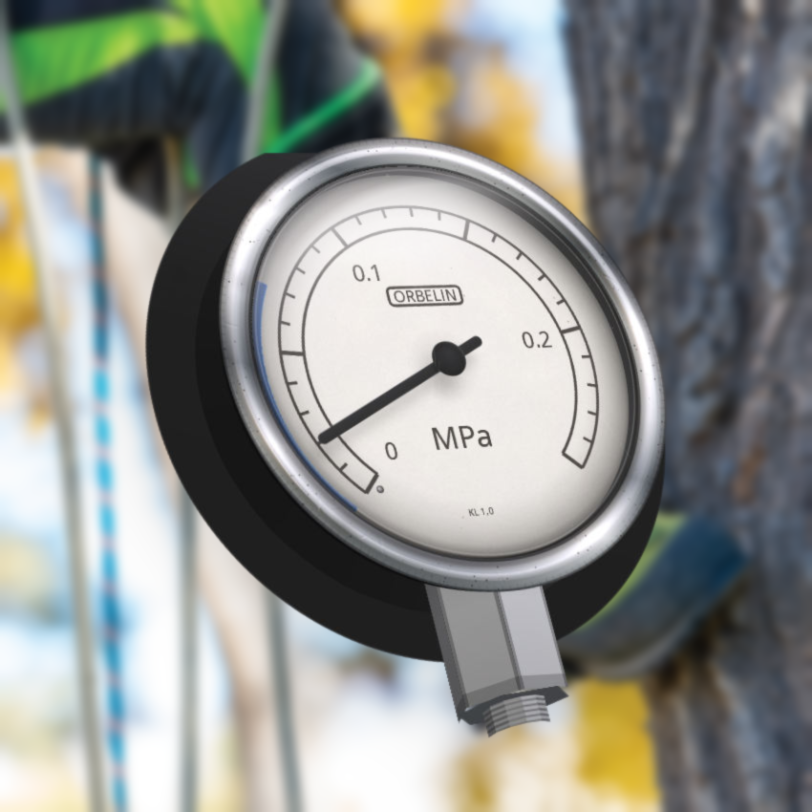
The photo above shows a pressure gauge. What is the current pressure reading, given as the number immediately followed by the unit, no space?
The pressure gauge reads 0.02MPa
